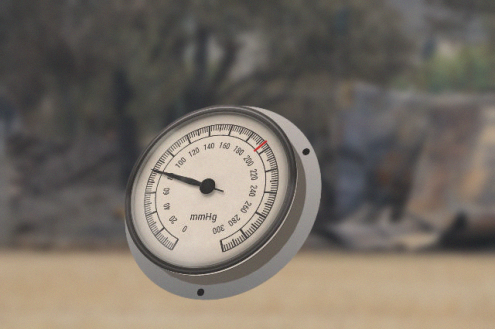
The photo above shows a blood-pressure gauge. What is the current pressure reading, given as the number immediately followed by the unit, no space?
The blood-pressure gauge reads 80mmHg
